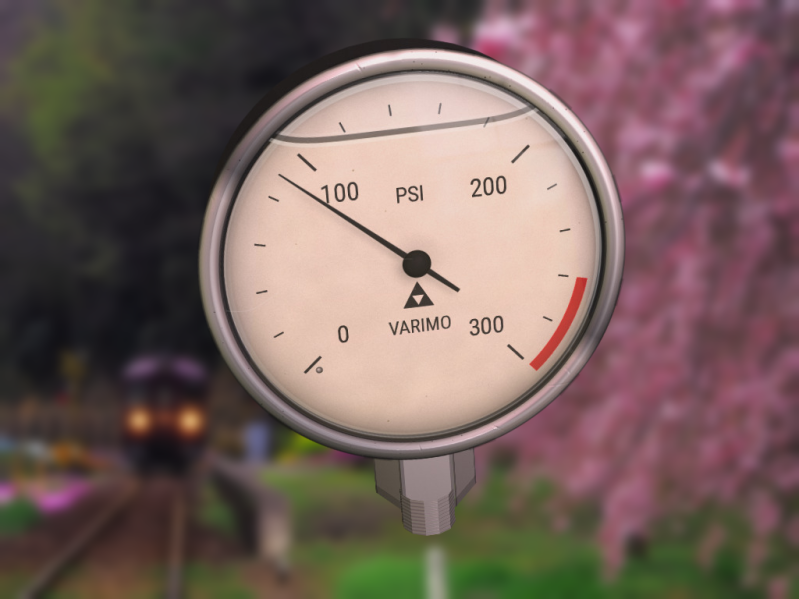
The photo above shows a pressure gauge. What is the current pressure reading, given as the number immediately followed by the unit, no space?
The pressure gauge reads 90psi
